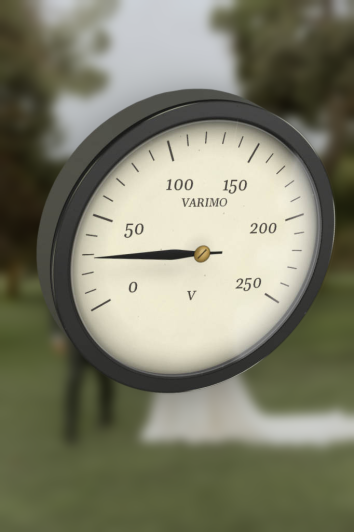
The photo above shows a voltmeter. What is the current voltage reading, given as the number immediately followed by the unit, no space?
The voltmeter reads 30V
